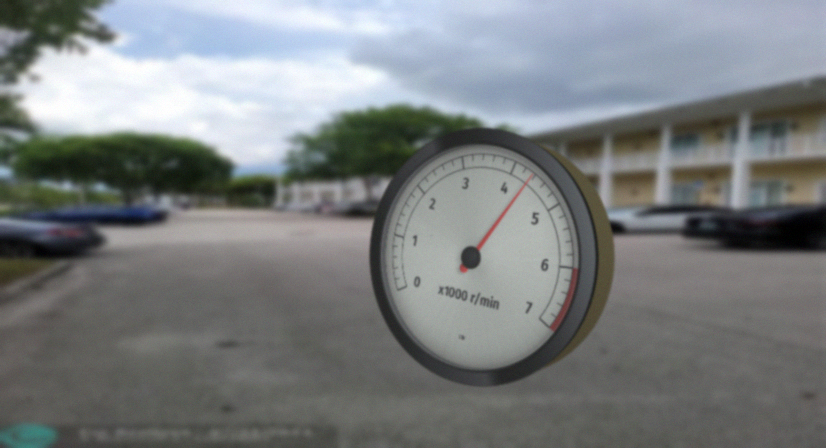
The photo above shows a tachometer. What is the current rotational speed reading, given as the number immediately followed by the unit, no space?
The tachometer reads 4400rpm
